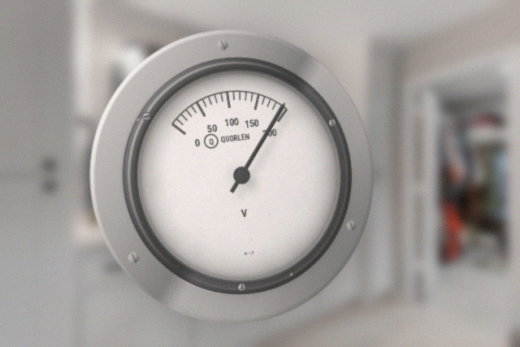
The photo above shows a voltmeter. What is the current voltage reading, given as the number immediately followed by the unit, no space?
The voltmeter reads 190V
